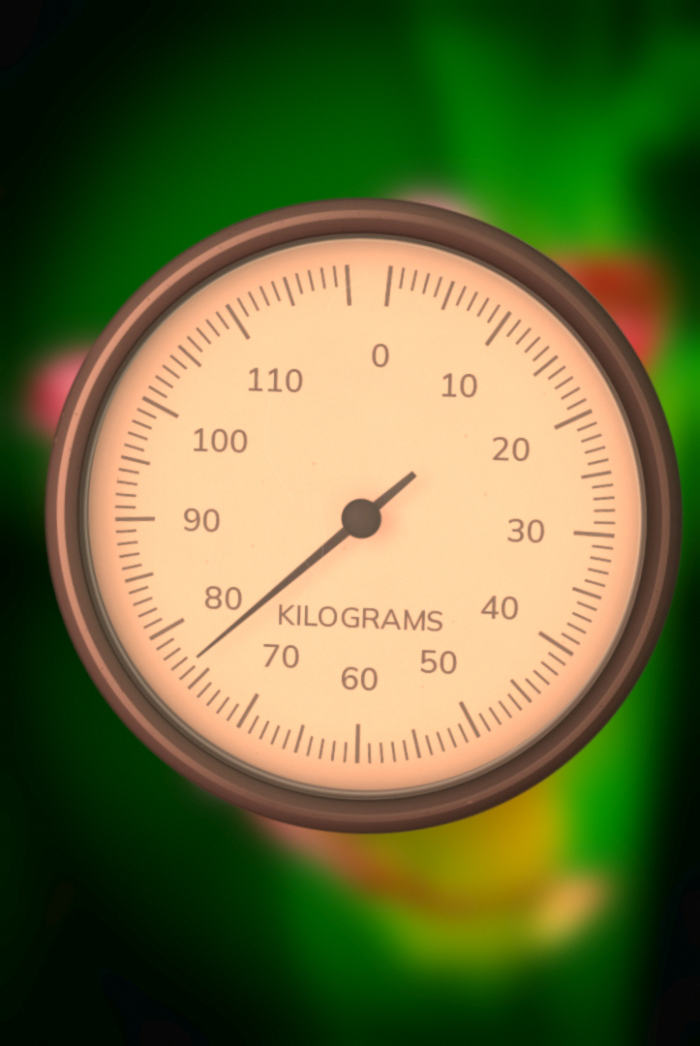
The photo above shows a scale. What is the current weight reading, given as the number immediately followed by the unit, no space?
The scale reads 76.5kg
